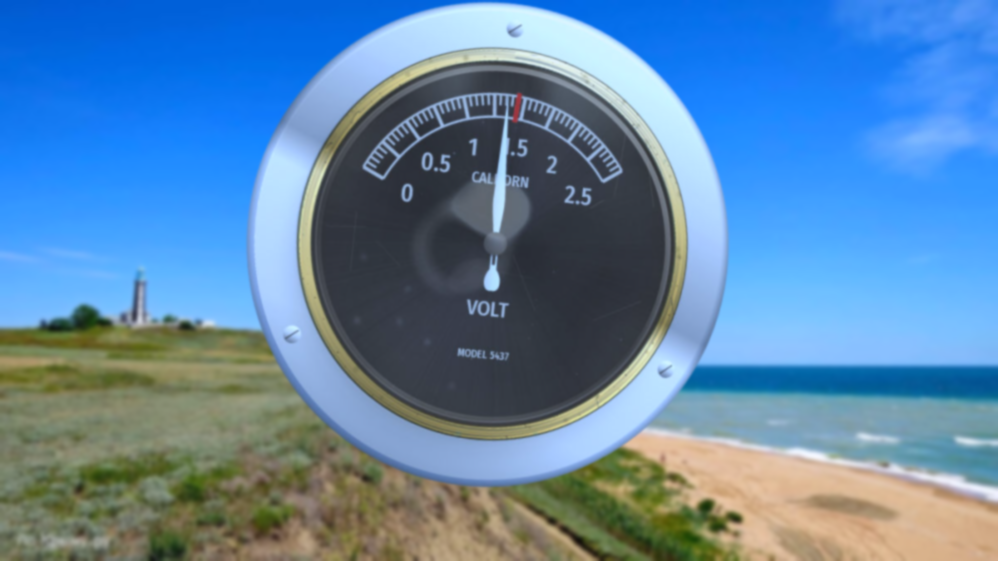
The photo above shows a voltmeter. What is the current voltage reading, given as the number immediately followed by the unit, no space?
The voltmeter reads 1.35V
